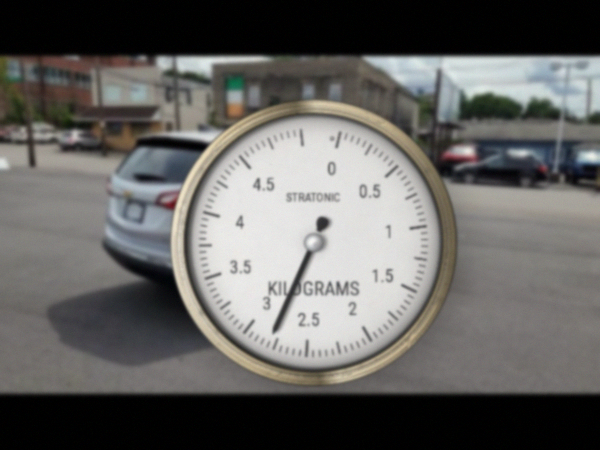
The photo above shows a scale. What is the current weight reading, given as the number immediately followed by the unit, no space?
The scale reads 2.8kg
